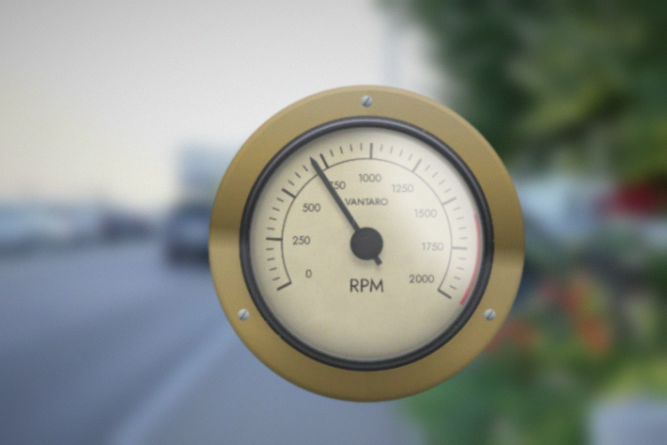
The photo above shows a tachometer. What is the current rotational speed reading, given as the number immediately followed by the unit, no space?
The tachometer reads 700rpm
